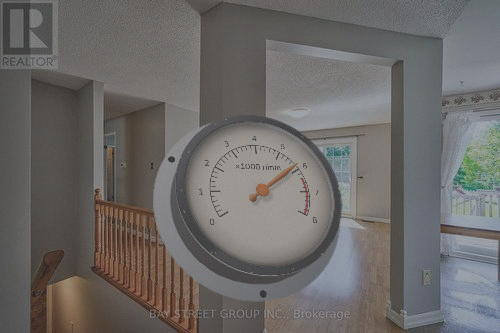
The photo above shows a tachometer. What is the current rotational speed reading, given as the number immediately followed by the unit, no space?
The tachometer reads 5800rpm
